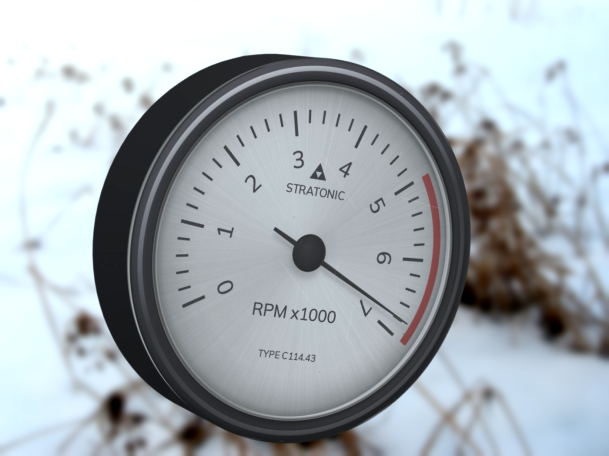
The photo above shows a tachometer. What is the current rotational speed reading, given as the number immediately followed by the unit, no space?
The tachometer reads 6800rpm
